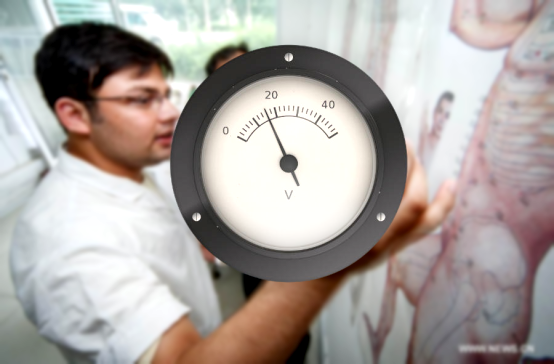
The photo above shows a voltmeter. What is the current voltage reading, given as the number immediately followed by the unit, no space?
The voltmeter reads 16V
